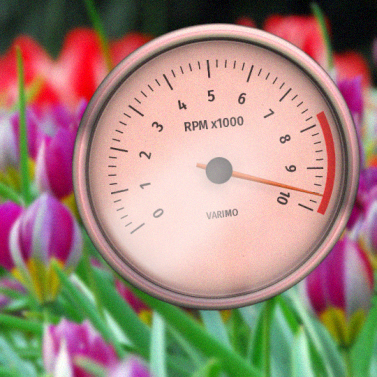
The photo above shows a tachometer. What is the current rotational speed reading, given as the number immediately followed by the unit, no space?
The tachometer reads 9600rpm
